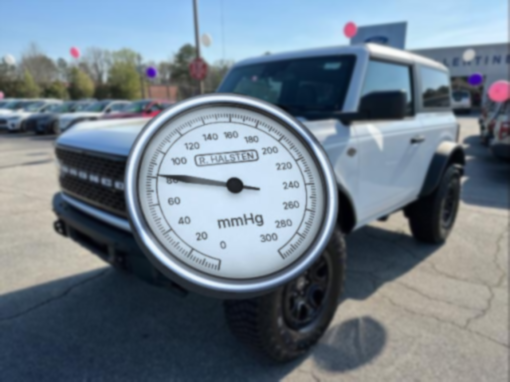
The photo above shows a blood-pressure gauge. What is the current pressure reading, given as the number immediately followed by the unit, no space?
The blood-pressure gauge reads 80mmHg
